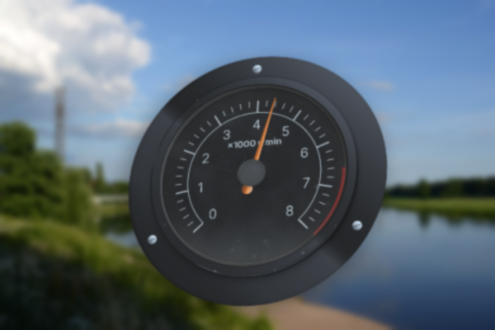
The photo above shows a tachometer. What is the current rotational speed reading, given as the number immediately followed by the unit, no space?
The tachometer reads 4400rpm
